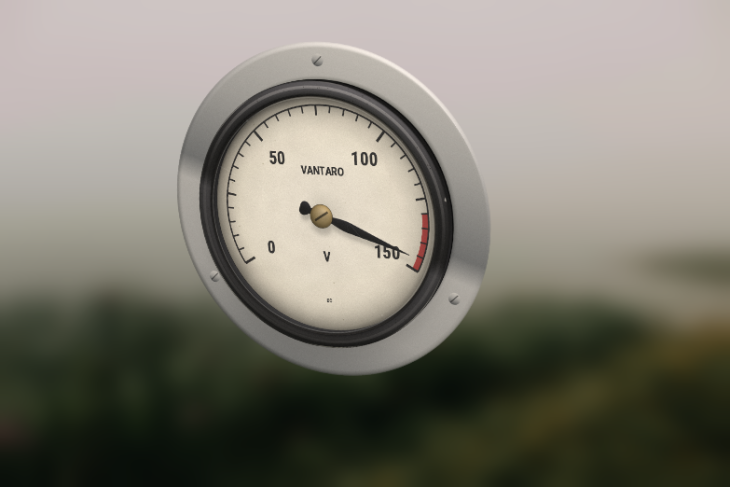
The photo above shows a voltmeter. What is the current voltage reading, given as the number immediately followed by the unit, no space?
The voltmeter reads 145V
